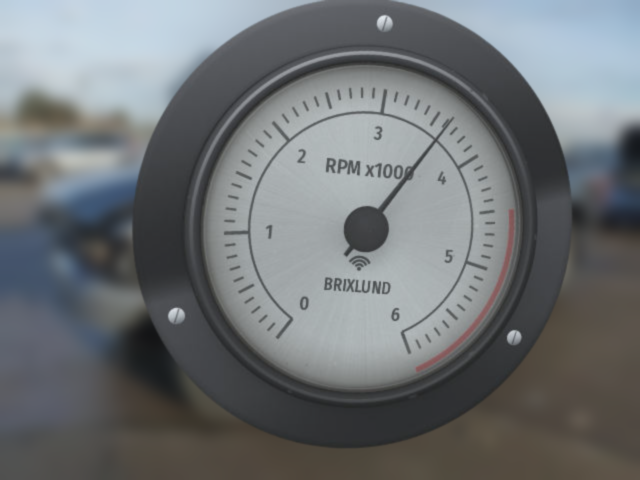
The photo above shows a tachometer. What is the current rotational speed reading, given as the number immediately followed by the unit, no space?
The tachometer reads 3600rpm
